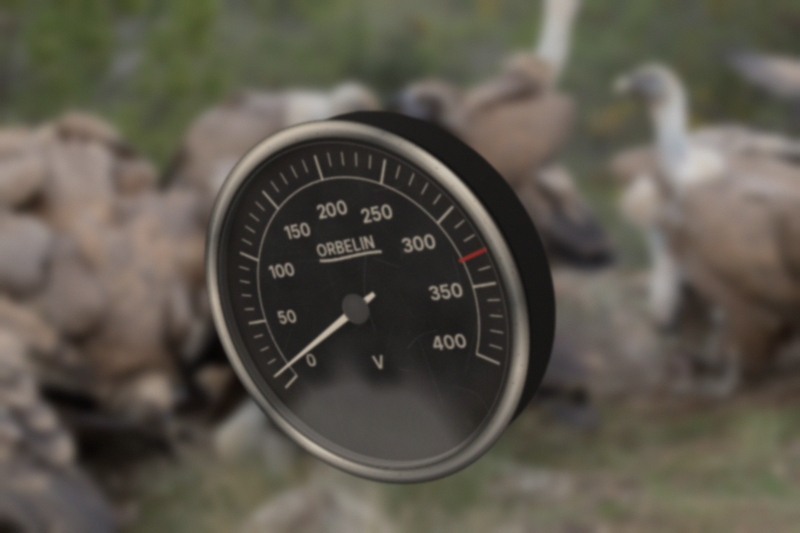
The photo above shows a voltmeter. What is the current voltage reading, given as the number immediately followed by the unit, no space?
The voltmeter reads 10V
